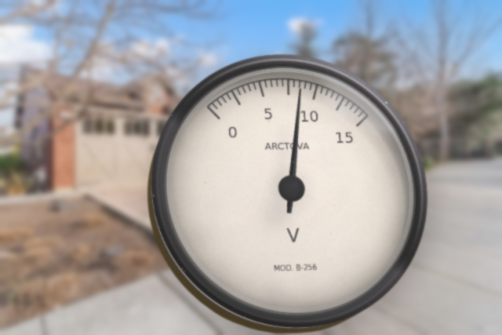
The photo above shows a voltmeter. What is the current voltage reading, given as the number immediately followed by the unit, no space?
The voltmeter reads 8.5V
